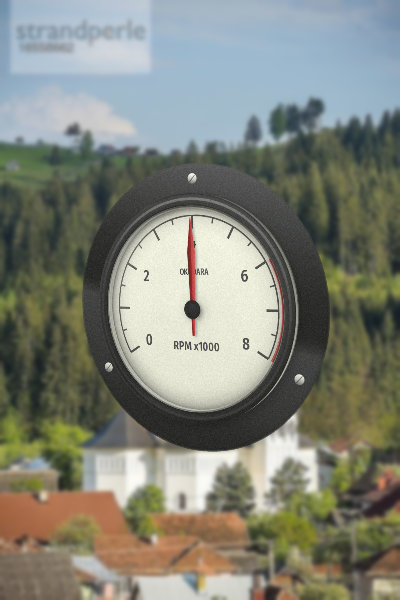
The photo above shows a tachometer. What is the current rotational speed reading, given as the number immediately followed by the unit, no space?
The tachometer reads 4000rpm
